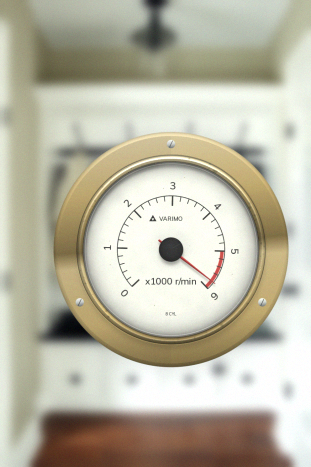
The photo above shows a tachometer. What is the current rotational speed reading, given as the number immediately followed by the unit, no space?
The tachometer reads 5800rpm
